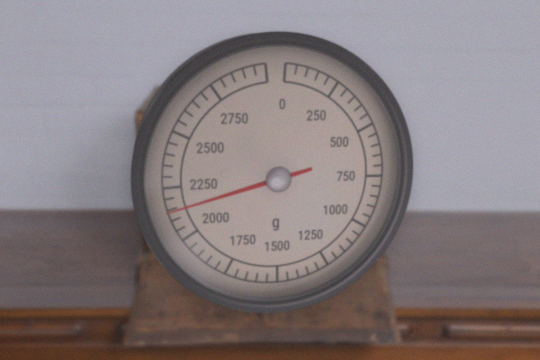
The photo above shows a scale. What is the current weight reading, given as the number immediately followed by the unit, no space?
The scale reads 2150g
